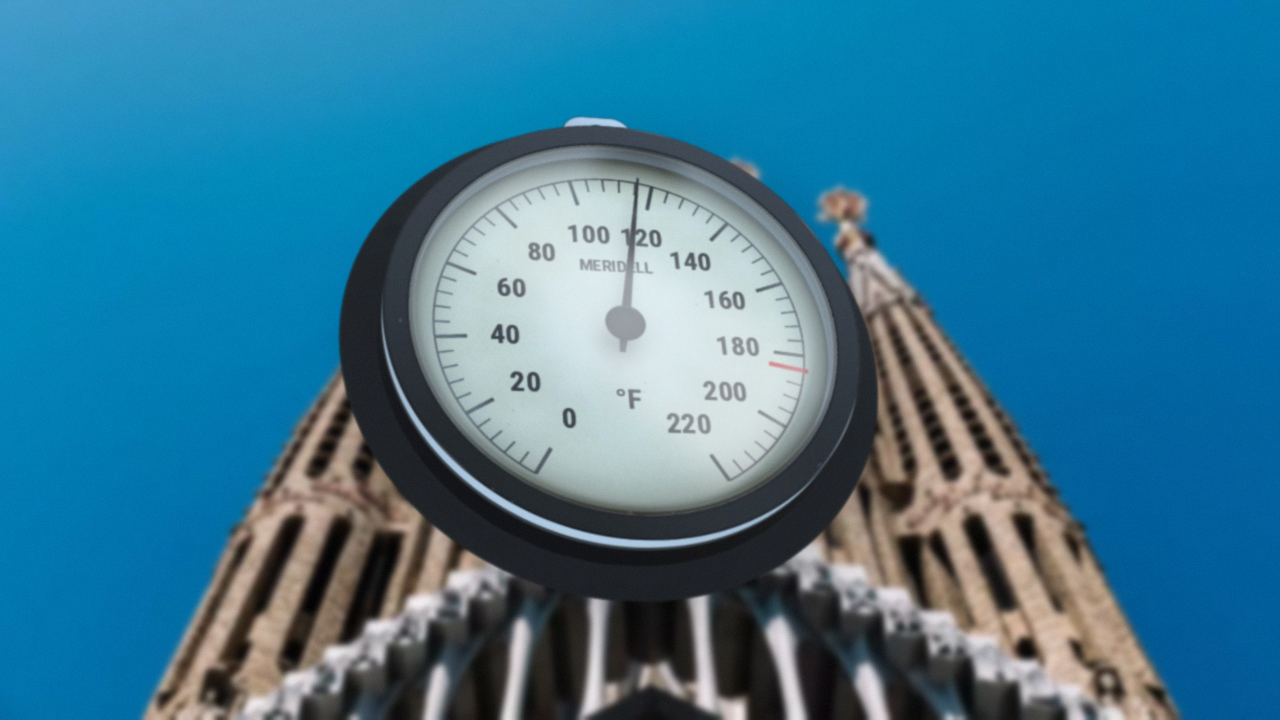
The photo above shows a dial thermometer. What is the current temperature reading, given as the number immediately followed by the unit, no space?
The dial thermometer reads 116°F
